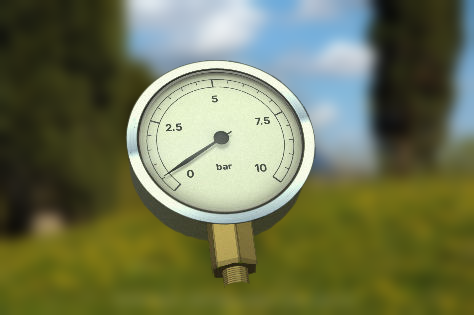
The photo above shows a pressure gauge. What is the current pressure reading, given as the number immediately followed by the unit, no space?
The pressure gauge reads 0.5bar
